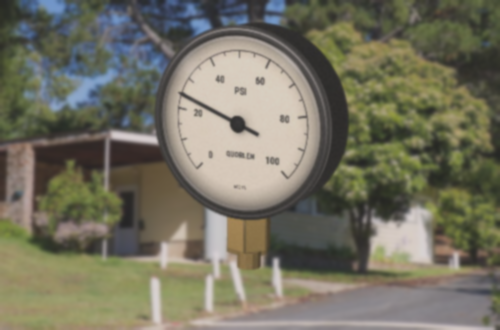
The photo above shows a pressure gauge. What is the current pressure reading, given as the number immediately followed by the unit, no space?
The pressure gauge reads 25psi
